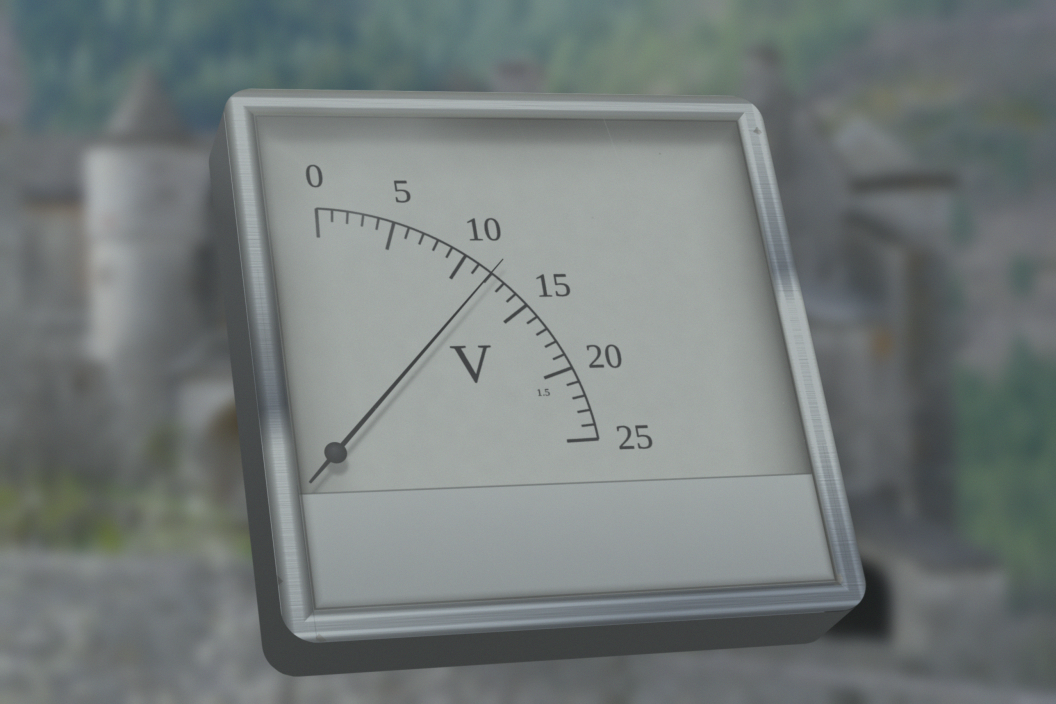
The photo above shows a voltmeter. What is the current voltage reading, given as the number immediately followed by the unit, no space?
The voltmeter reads 12V
